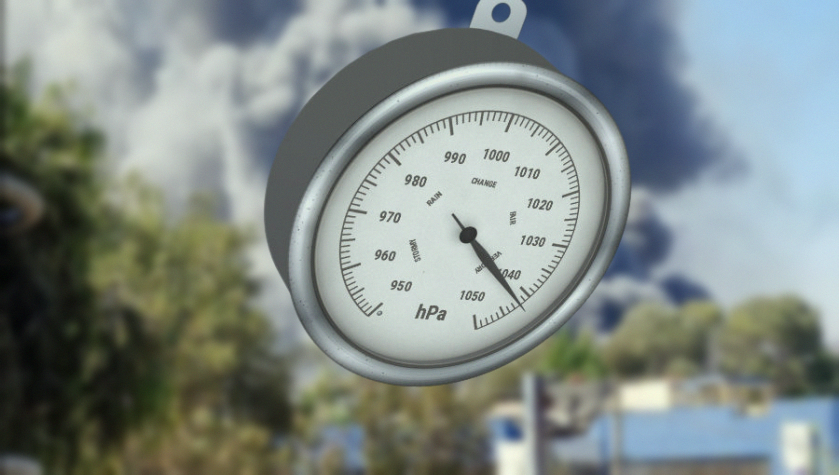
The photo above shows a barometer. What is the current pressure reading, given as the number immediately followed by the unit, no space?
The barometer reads 1042hPa
